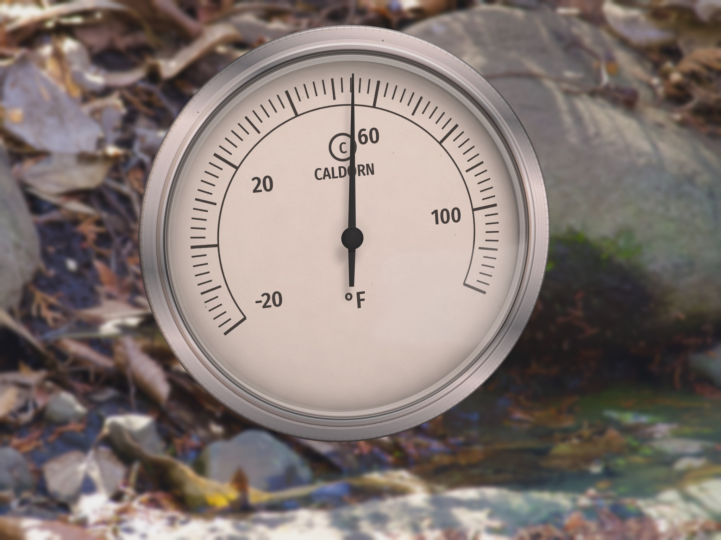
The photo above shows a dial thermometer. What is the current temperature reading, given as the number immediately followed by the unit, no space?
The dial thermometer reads 54°F
